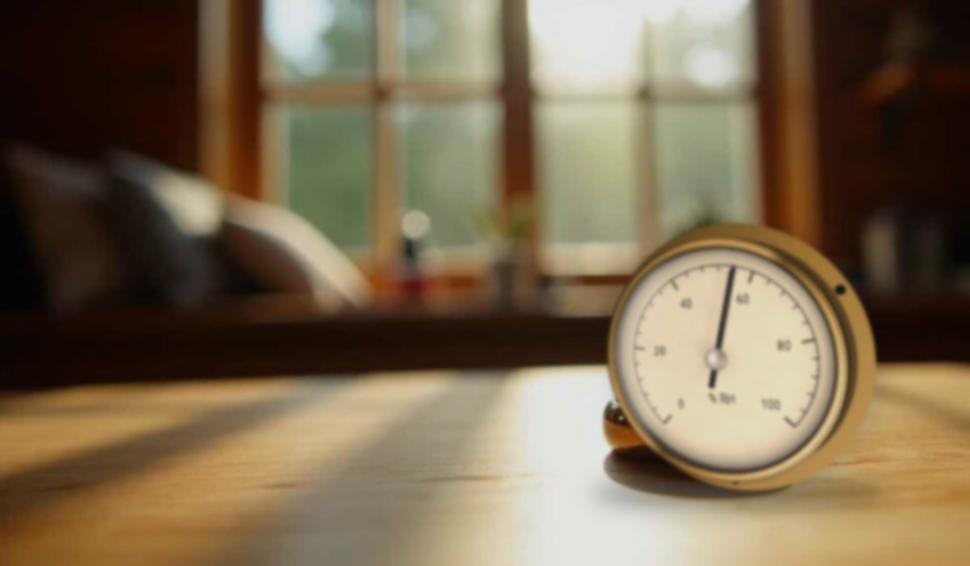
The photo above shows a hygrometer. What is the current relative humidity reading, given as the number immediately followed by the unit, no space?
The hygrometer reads 56%
